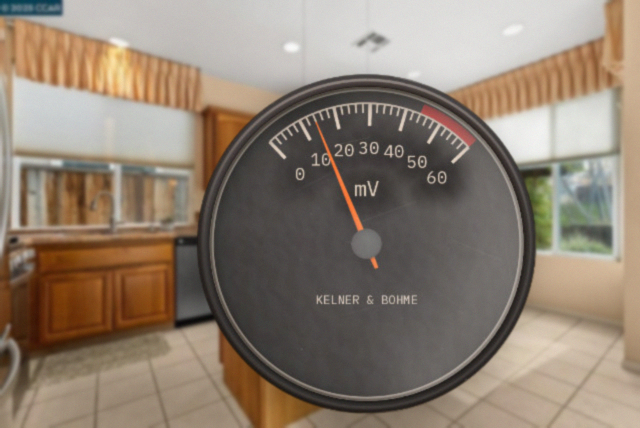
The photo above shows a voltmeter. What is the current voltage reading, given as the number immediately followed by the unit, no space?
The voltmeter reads 14mV
